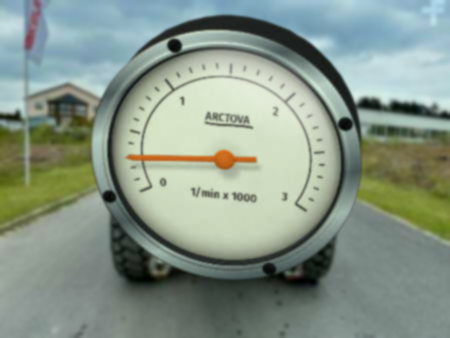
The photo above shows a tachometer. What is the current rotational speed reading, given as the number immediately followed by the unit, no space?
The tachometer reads 300rpm
